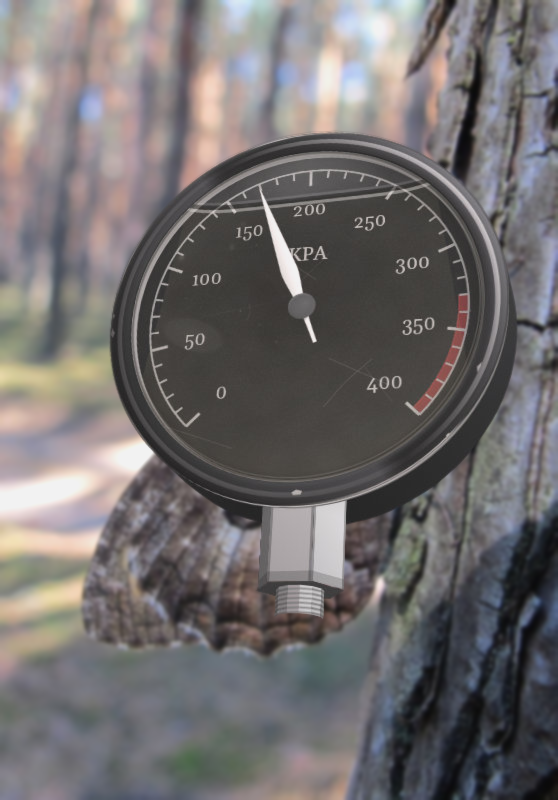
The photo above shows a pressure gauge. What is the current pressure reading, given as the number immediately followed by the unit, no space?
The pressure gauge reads 170kPa
